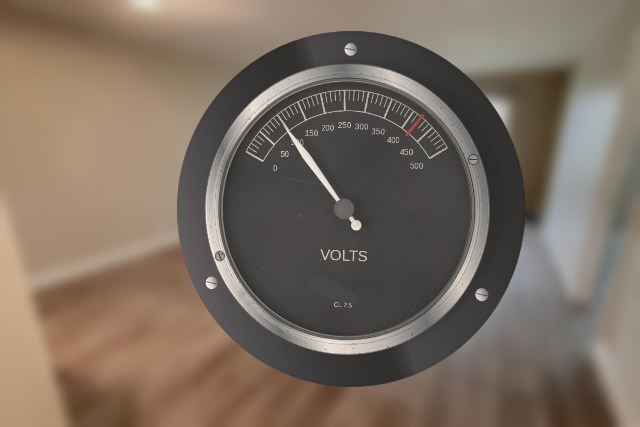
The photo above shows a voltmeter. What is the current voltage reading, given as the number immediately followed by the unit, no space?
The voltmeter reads 100V
